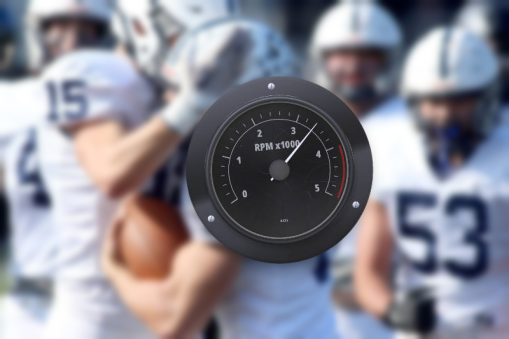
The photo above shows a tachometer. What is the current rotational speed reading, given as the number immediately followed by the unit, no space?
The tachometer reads 3400rpm
